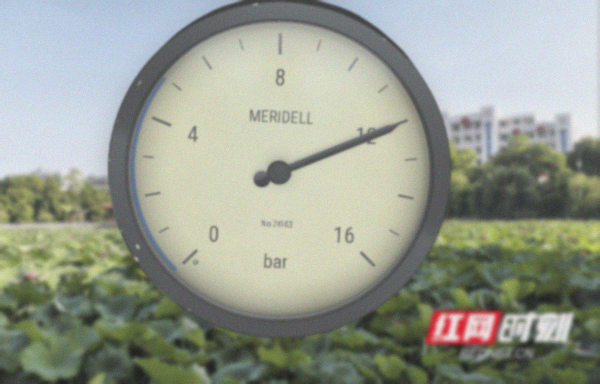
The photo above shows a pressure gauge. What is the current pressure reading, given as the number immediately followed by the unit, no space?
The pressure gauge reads 12bar
